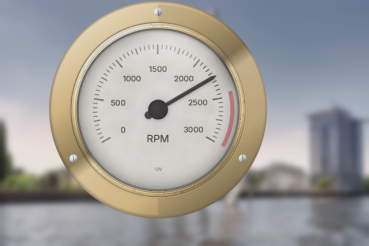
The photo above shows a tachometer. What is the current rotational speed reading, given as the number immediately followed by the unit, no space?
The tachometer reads 2250rpm
